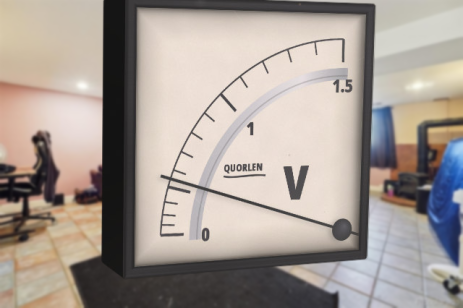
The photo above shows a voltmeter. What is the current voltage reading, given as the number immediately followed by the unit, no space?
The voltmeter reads 0.55V
